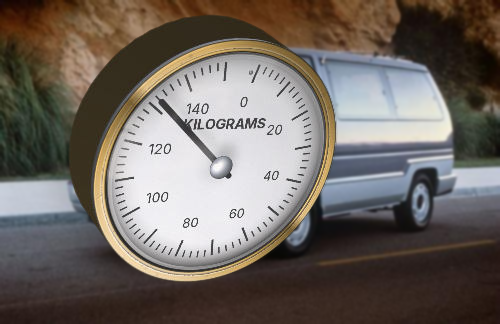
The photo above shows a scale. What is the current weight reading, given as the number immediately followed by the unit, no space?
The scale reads 132kg
